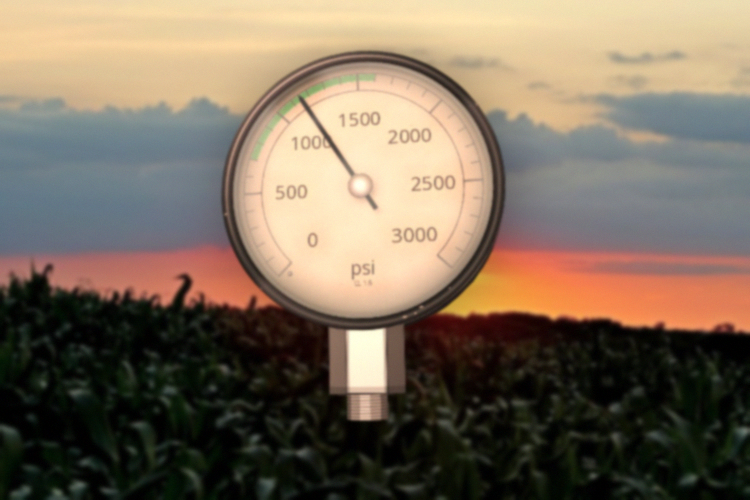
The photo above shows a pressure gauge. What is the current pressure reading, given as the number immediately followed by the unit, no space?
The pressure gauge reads 1150psi
